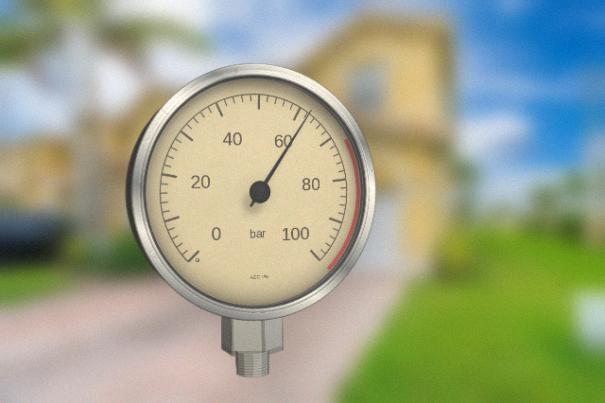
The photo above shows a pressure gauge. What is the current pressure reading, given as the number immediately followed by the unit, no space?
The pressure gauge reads 62bar
